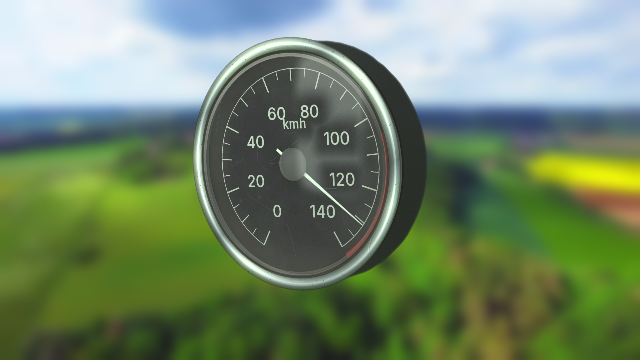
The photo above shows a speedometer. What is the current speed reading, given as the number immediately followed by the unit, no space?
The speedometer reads 130km/h
